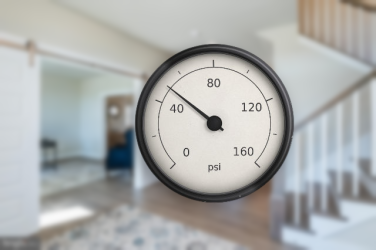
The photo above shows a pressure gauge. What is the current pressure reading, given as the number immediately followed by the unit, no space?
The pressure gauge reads 50psi
